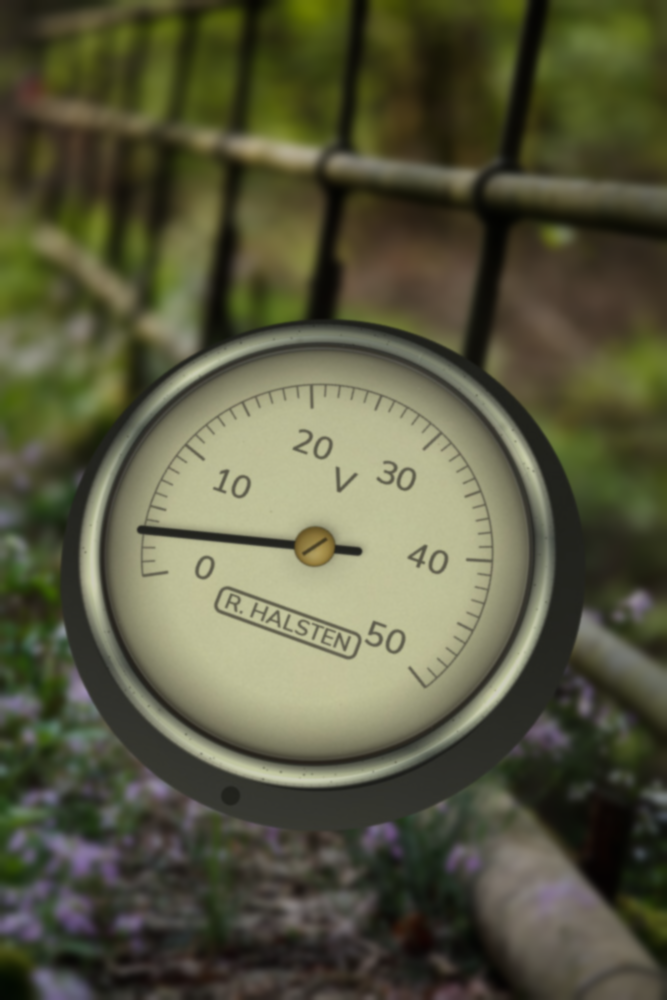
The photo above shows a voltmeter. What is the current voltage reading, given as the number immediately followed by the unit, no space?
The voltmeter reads 3V
